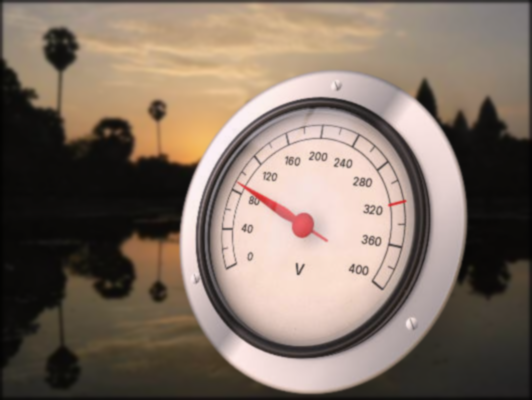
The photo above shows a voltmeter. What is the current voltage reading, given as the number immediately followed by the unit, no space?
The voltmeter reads 90V
